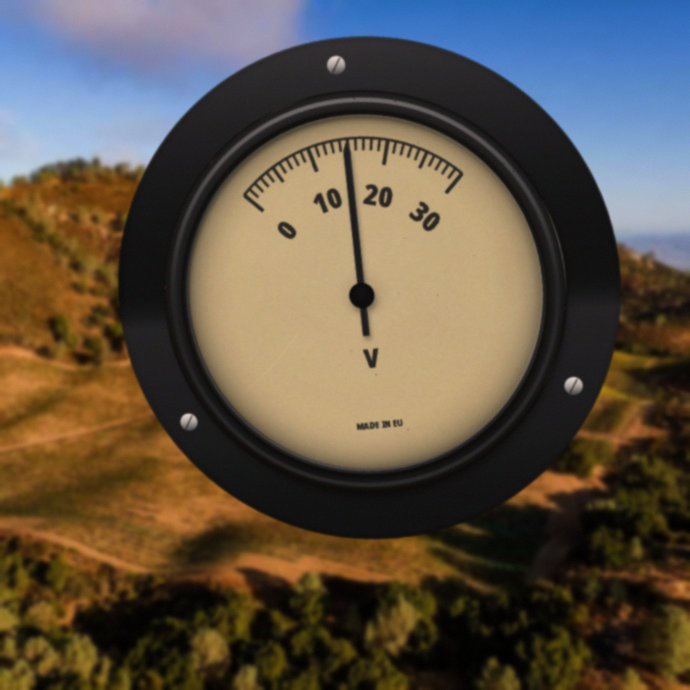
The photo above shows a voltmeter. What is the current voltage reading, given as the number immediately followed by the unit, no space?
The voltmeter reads 15V
